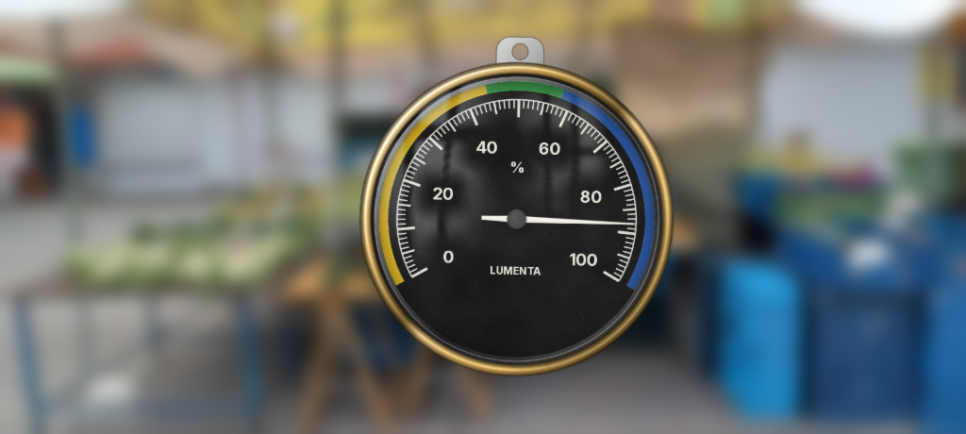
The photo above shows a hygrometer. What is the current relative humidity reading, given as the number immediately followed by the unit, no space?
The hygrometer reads 88%
